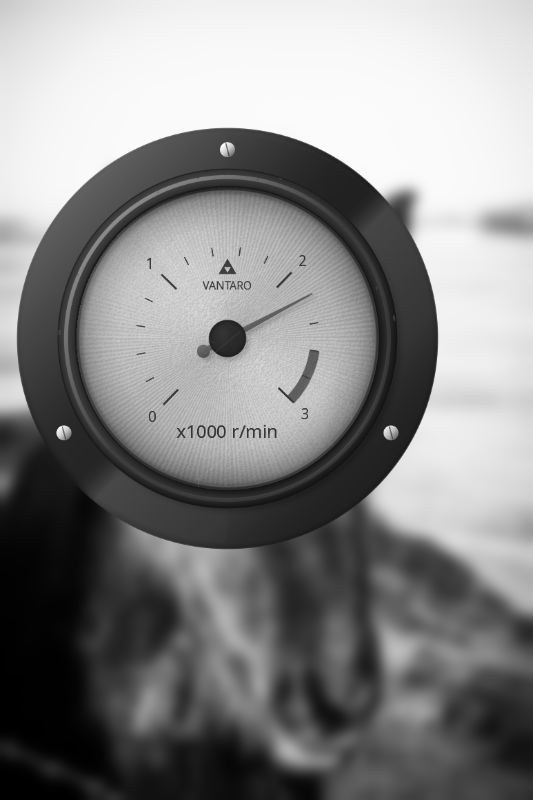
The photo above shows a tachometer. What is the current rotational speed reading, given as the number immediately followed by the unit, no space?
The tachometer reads 2200rpm
